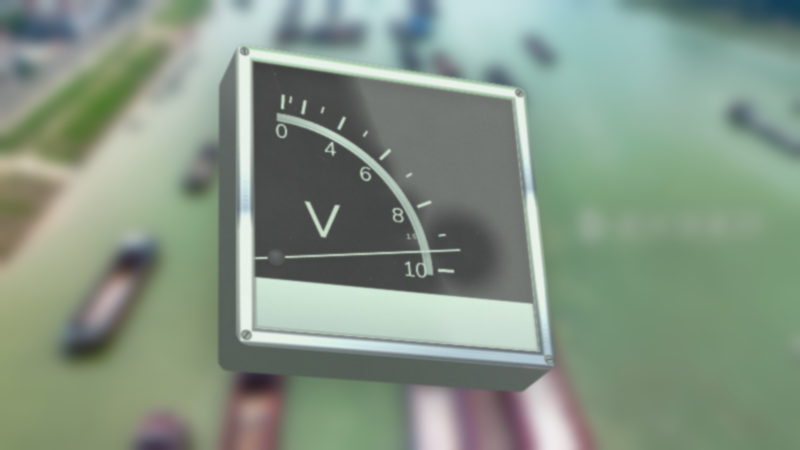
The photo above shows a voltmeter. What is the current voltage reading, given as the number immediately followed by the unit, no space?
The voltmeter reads 9.5V
